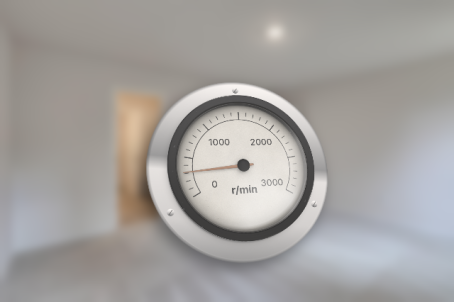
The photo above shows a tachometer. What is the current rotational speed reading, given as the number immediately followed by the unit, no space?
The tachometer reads 300rpm
